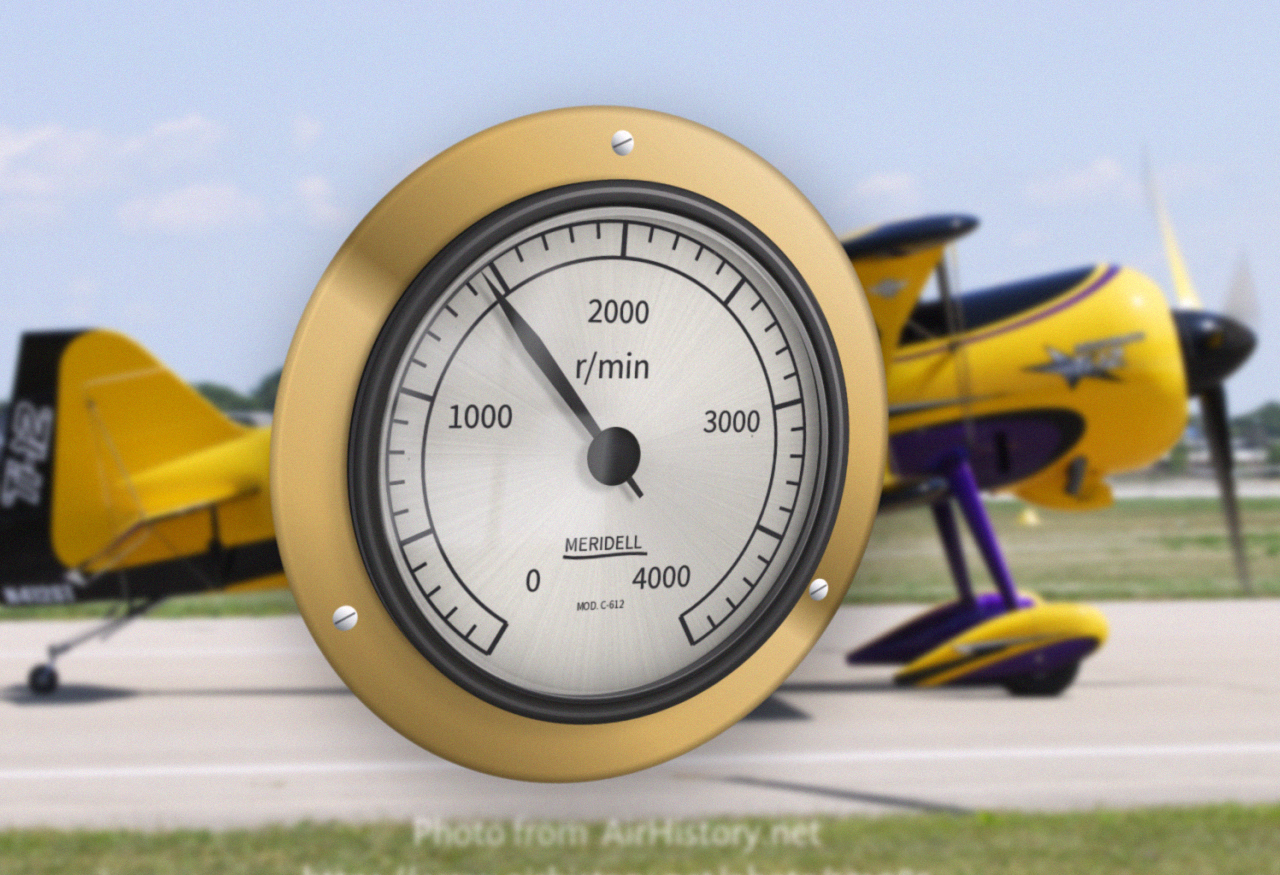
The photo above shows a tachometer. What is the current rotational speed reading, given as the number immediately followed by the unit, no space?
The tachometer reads 1450rpm
